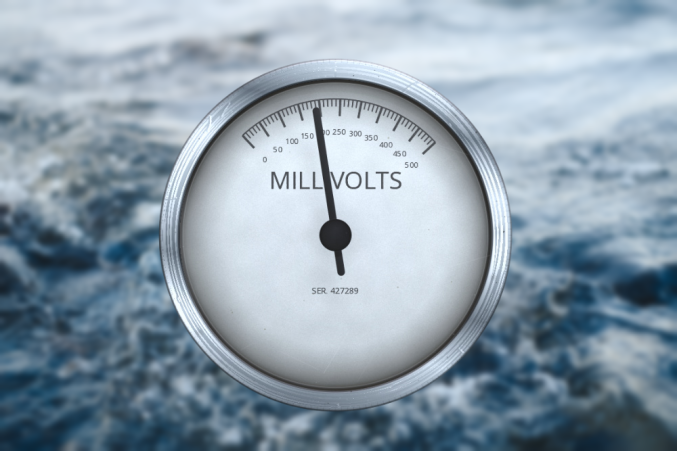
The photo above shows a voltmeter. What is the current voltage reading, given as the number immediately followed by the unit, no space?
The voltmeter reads 190mV
